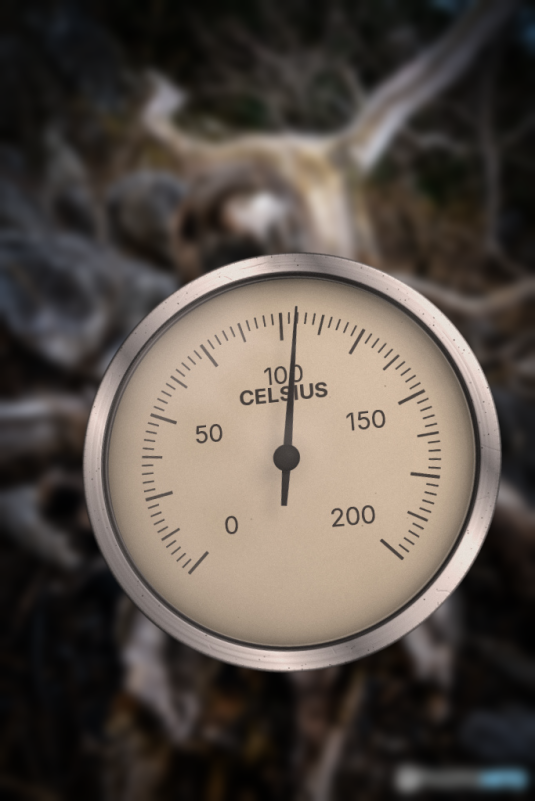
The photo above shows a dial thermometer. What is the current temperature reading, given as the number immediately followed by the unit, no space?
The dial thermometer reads 105°C
